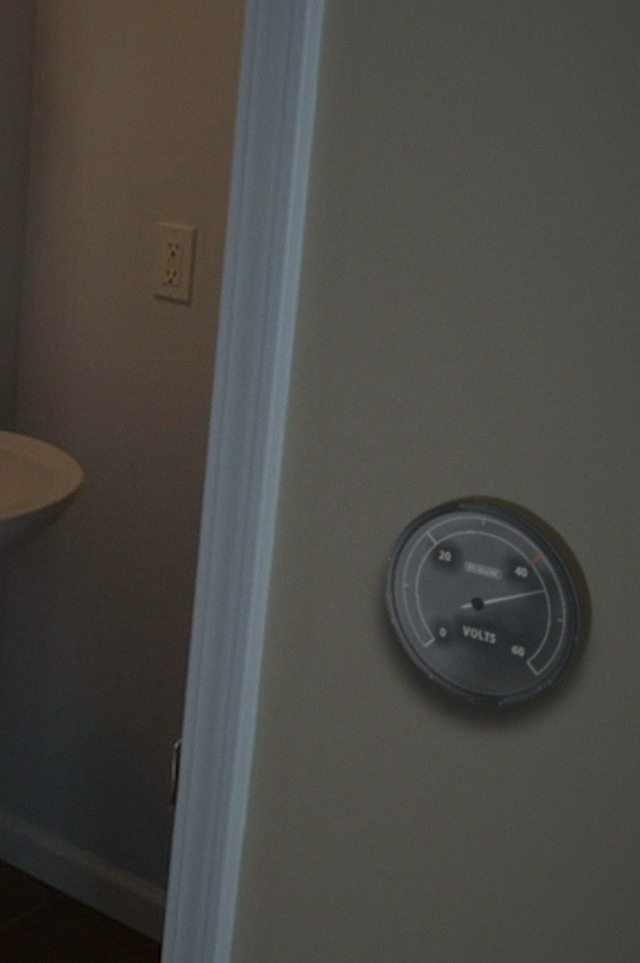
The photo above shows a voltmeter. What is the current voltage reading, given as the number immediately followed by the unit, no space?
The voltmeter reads 45V
